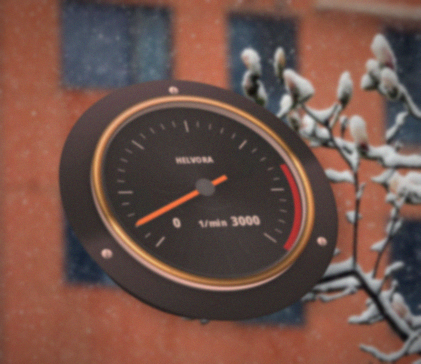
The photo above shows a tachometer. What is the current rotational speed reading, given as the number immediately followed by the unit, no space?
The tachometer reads 200rpm
